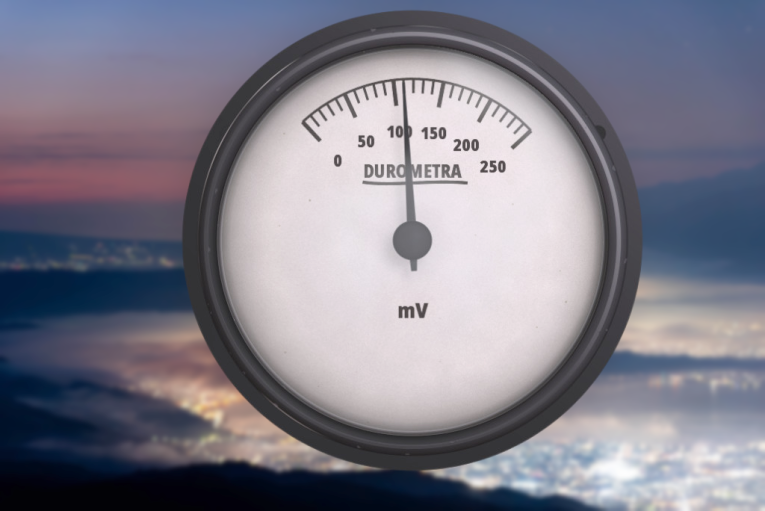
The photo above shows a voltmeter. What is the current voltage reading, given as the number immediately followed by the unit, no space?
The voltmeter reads 110mV
